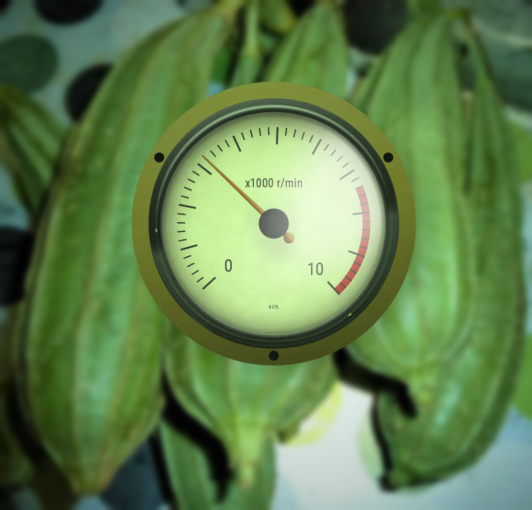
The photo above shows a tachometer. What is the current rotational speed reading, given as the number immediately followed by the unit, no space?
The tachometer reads 3200rpm
